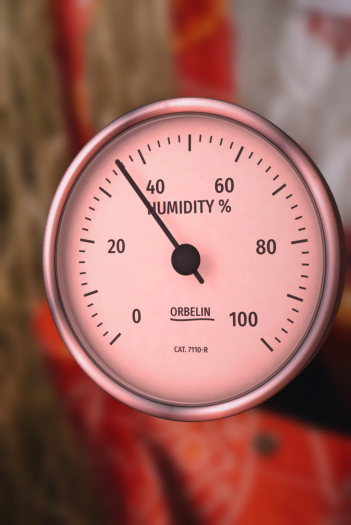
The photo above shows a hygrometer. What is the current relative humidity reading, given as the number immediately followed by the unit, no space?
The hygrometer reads 36%
